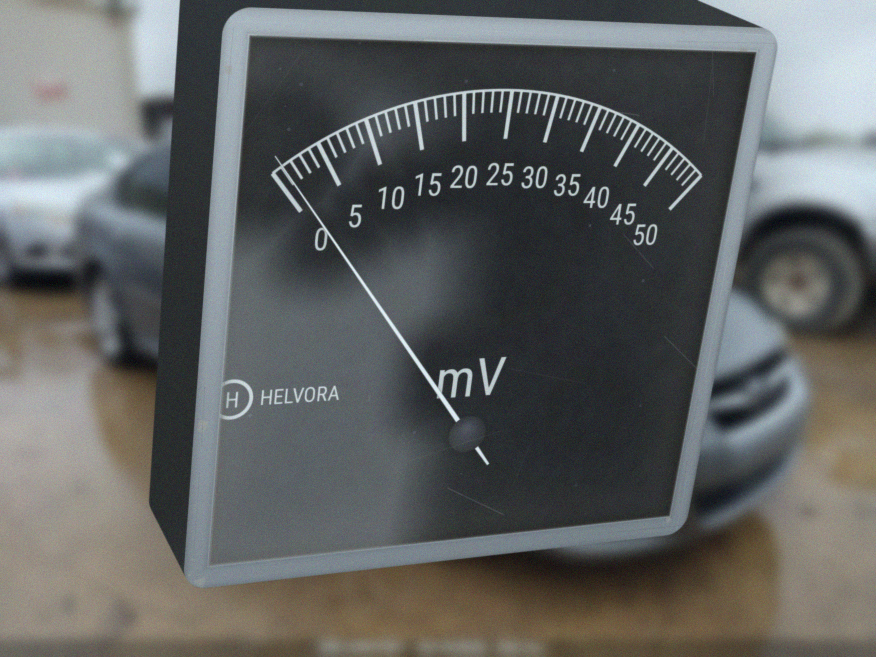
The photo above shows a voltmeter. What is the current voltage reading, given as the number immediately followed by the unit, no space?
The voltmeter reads 1mV
